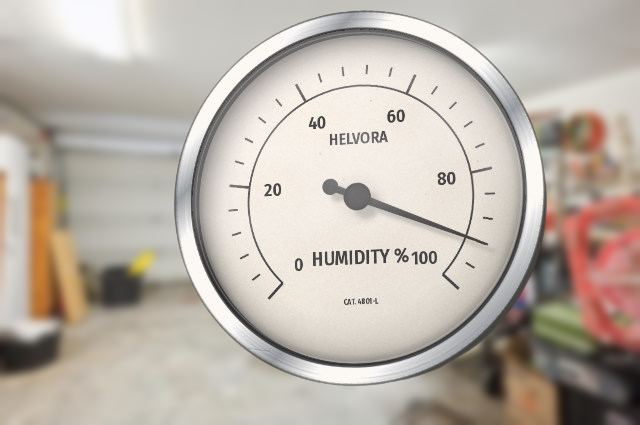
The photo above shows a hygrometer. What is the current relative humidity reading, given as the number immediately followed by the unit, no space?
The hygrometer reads 92%
